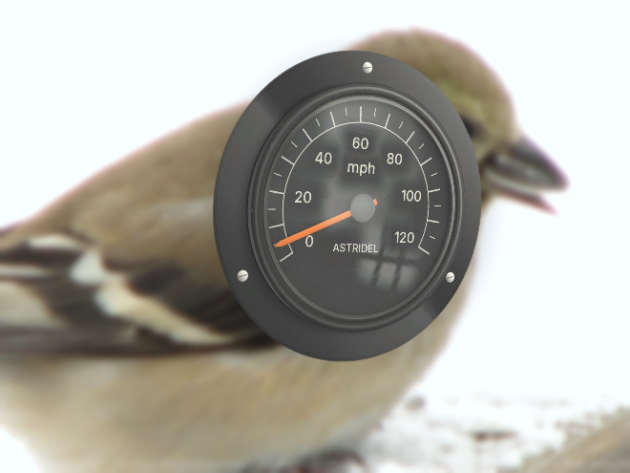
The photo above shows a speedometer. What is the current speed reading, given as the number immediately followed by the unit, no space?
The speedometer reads 5mph
